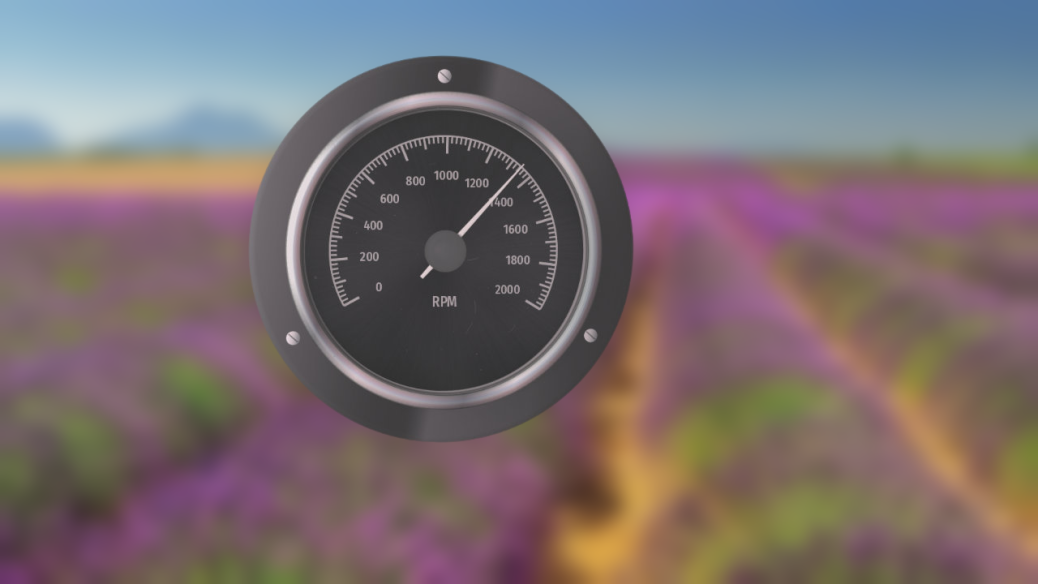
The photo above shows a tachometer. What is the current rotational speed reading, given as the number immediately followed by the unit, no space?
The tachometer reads 1340rpm
